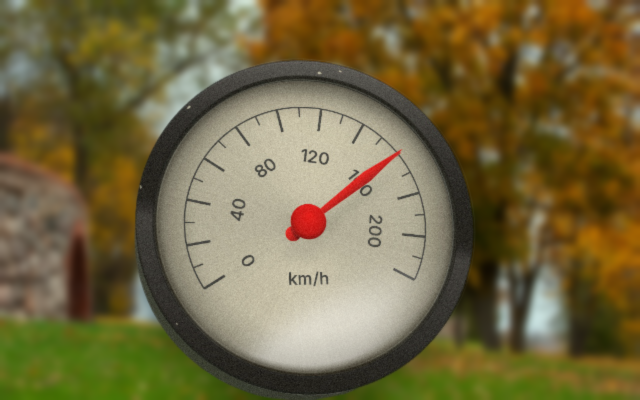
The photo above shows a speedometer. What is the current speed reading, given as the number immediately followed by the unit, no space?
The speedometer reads 160km/h
